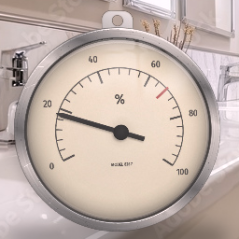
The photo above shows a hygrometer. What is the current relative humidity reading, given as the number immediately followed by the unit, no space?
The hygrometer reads 18%
